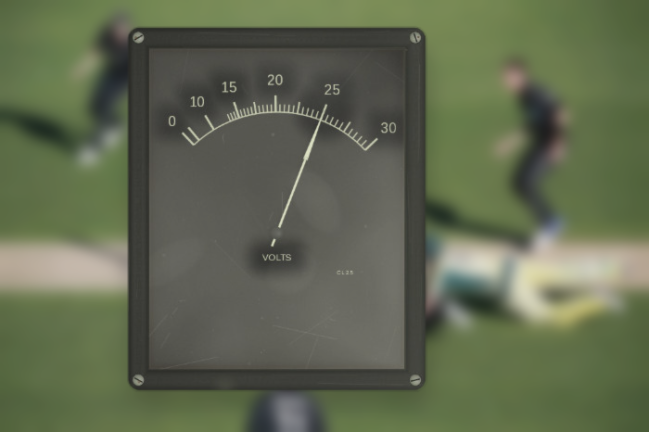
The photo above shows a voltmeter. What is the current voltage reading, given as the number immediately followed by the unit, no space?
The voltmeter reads 25V
